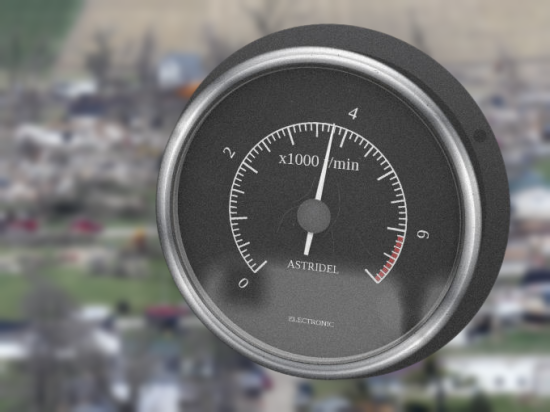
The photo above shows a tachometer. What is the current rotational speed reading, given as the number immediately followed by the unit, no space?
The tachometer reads 3800rpm
